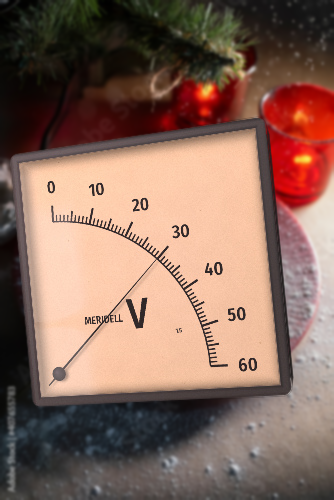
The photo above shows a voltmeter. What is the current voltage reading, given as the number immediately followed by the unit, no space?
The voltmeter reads 30V
